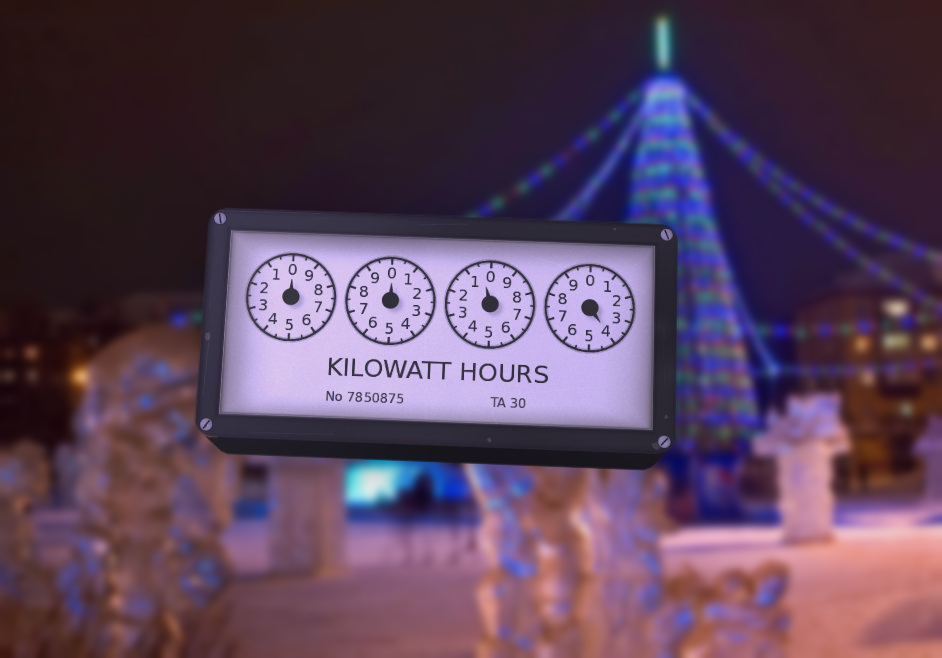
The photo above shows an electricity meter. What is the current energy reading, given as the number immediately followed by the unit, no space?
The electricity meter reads 4kWh
